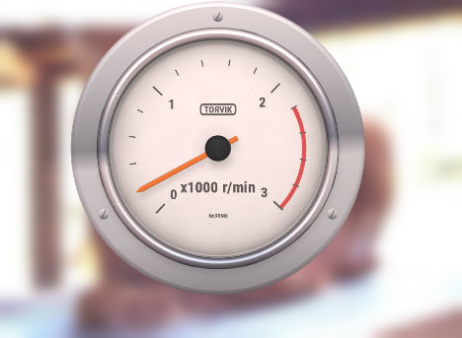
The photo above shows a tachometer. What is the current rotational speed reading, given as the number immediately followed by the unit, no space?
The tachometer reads 200rpm
